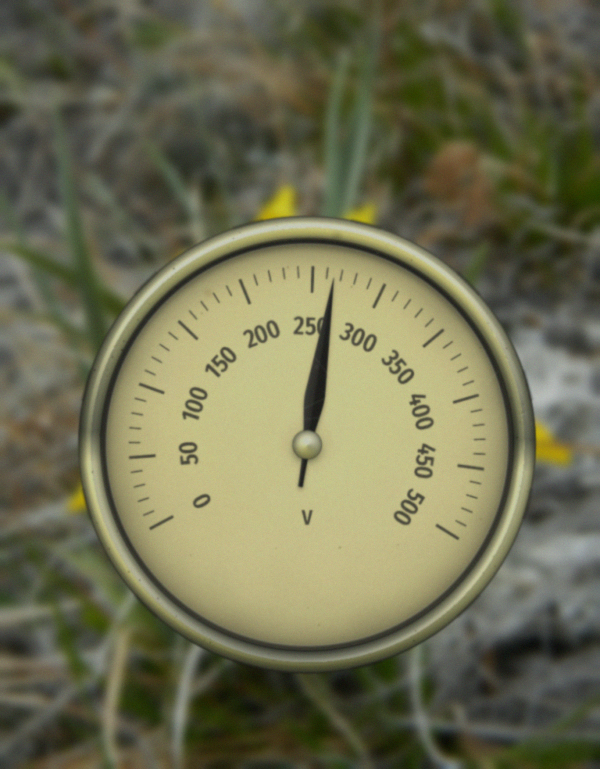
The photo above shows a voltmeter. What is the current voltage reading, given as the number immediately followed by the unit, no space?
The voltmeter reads 265V
